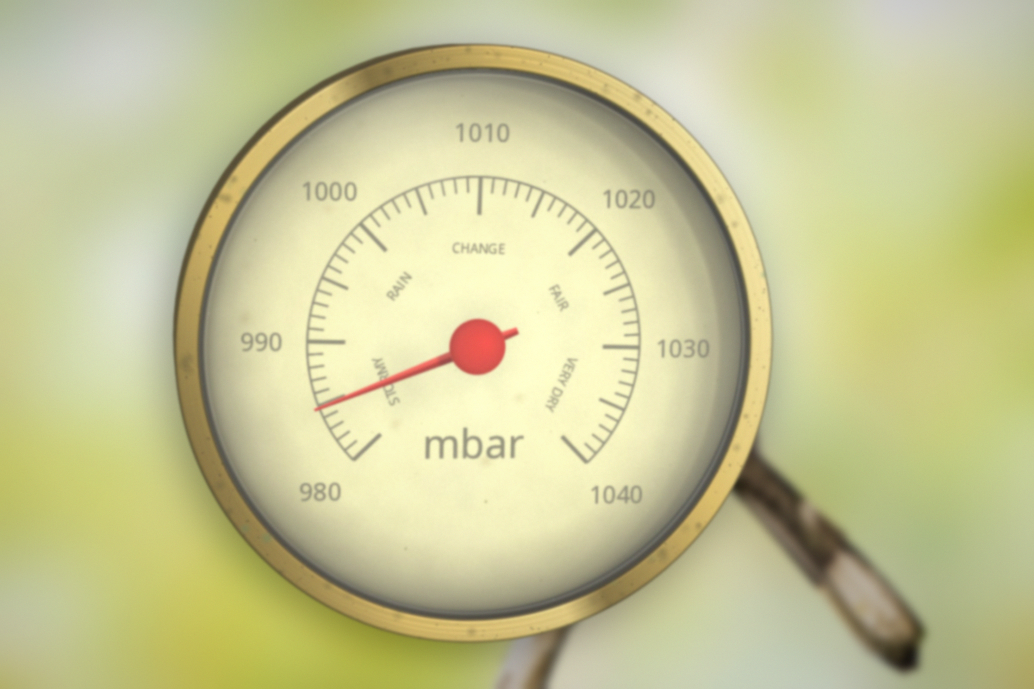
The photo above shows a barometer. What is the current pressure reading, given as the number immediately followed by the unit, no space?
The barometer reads 985mbar
